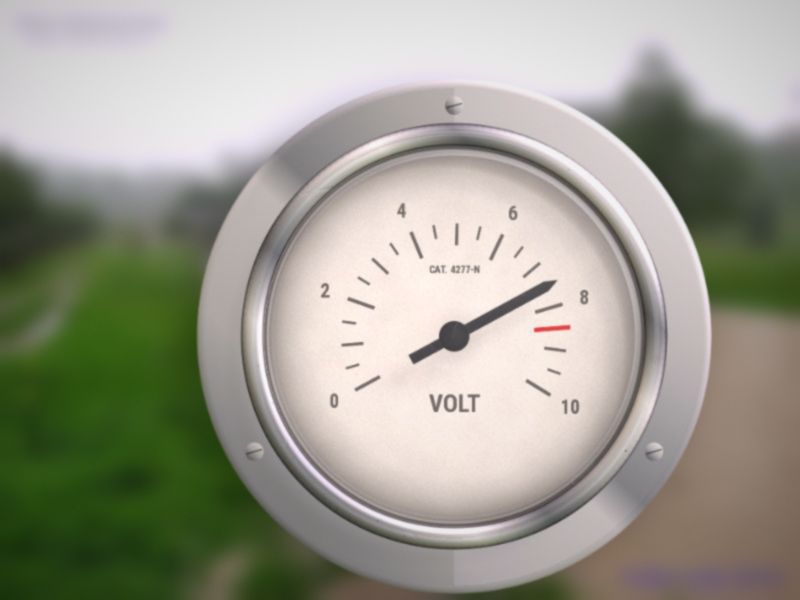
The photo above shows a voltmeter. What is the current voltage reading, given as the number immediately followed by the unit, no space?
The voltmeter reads 7.5V
